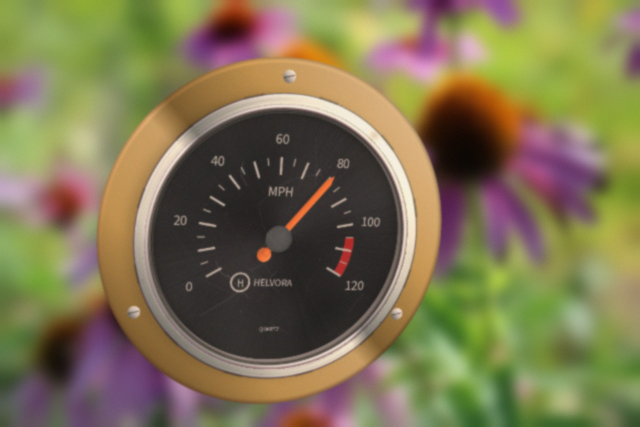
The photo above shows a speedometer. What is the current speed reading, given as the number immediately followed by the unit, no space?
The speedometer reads 80mph
